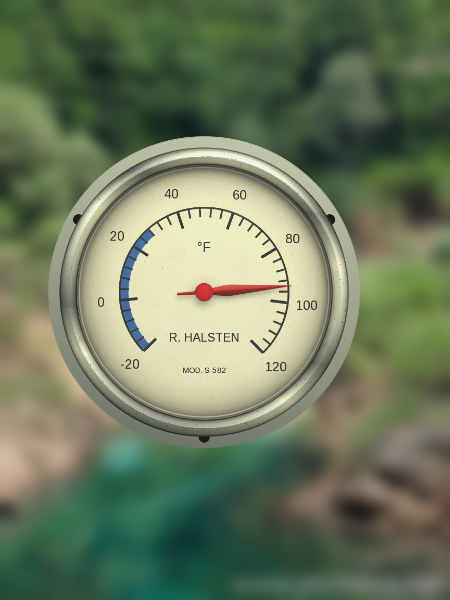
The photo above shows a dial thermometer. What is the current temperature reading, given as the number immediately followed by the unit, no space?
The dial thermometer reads 94°F
